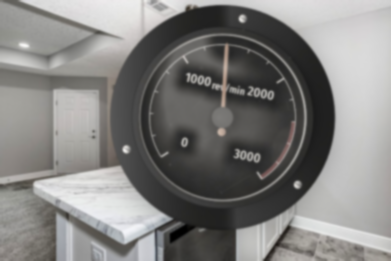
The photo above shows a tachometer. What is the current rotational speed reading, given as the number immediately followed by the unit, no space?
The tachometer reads 1400rpm
